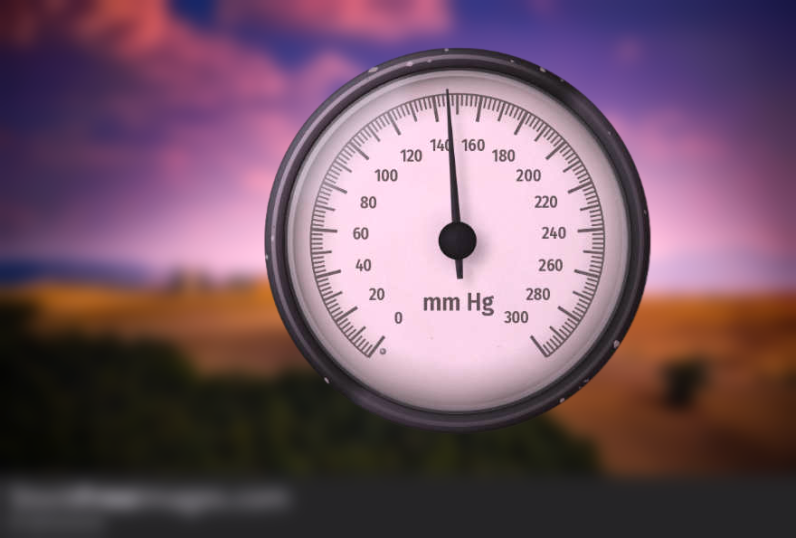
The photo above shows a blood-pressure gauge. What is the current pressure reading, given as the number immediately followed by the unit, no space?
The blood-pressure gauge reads 146mmHg
